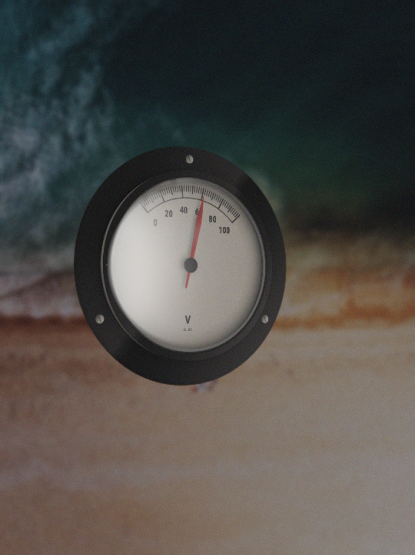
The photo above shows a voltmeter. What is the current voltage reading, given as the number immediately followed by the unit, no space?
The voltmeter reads 60V
